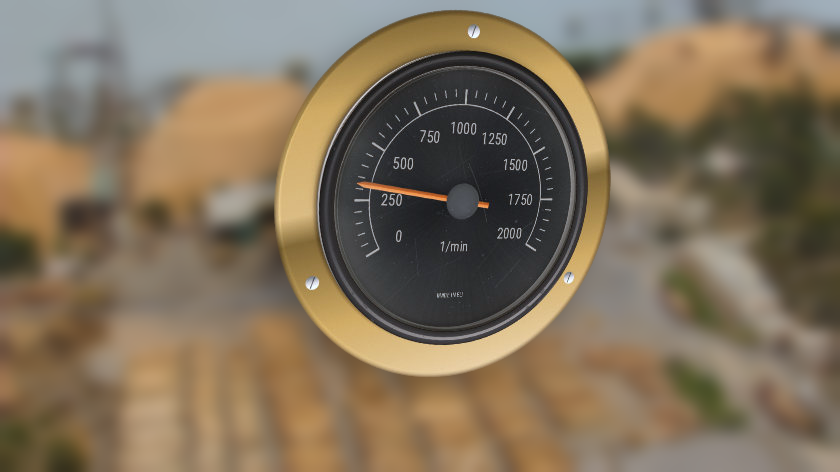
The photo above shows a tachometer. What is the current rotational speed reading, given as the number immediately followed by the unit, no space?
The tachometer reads 325rpm
